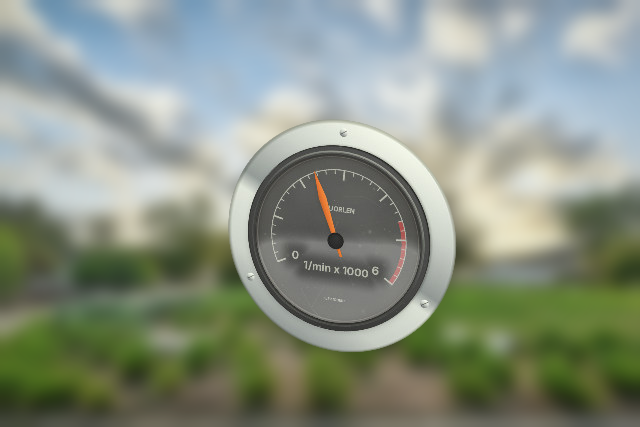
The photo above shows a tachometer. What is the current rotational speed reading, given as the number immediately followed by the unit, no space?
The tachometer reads 2400rpm
